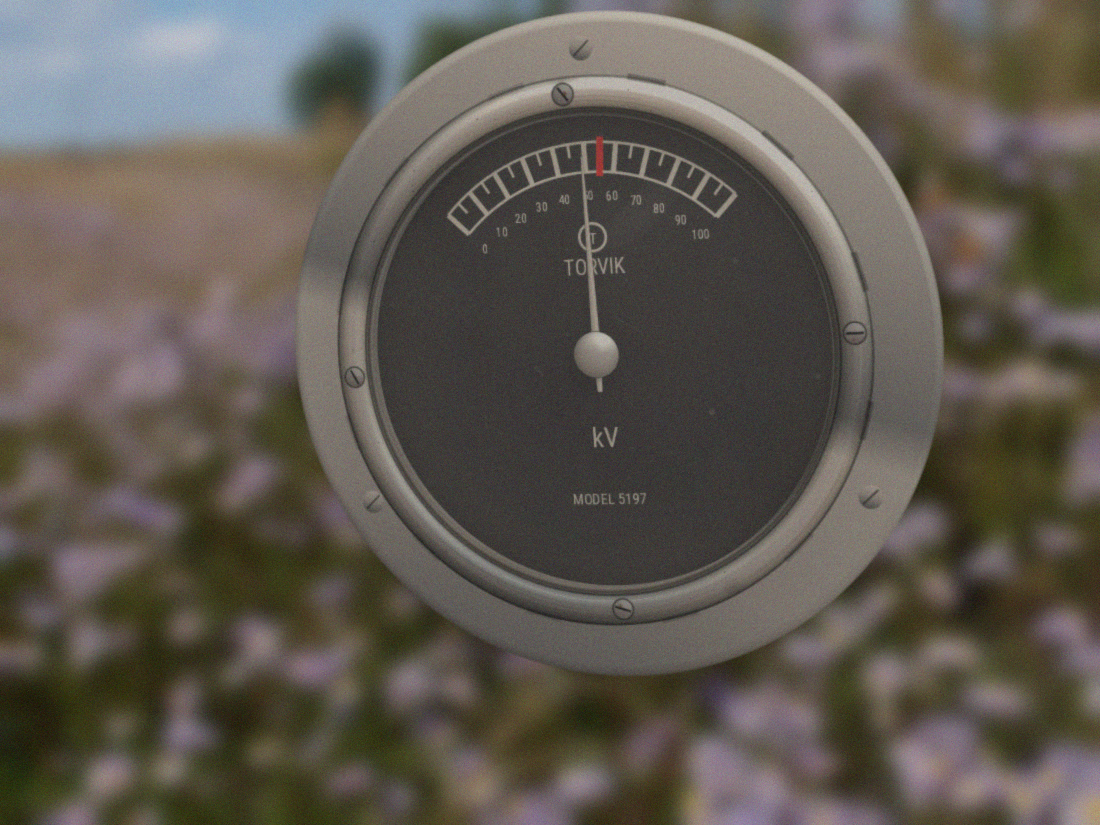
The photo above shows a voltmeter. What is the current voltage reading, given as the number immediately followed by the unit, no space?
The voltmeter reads 50kV
